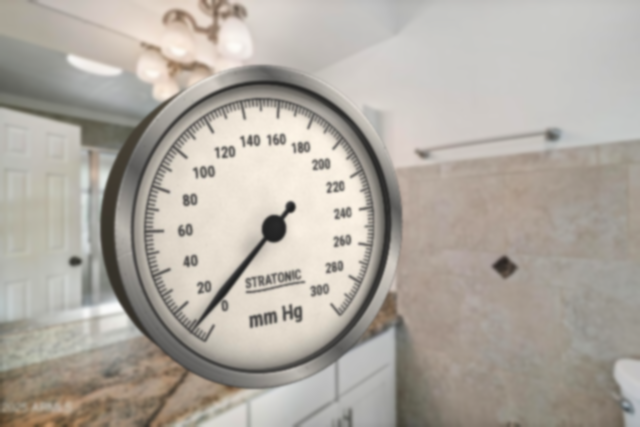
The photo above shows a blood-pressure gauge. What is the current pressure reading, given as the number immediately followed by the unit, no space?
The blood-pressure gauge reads 10mmHg
